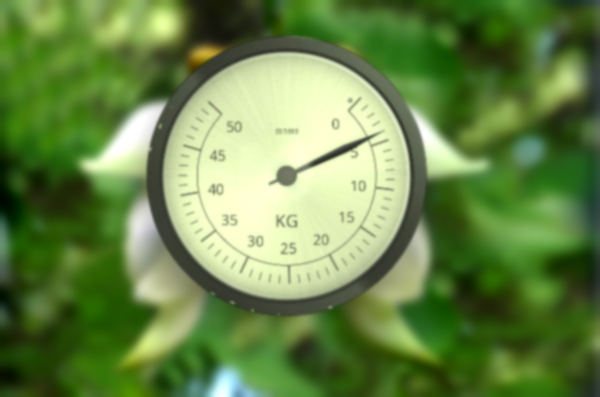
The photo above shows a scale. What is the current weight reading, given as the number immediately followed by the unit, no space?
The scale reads 4kg
